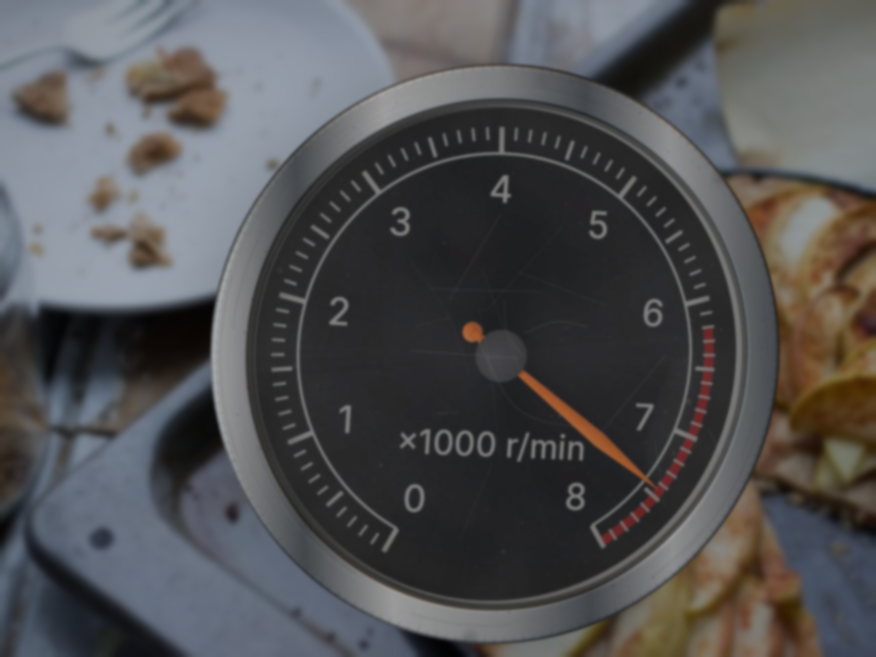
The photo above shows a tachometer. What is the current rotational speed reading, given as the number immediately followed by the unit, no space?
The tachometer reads 7450rpm
